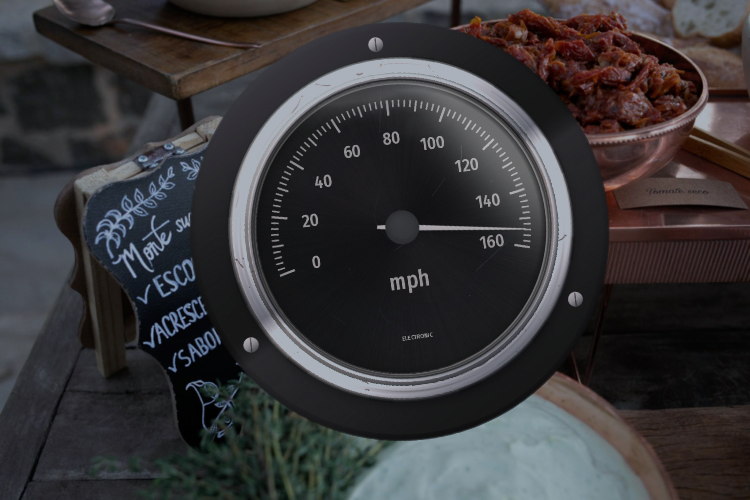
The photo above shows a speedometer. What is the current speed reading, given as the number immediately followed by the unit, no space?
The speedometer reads 154mph
